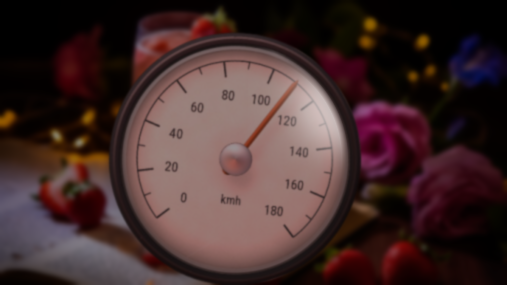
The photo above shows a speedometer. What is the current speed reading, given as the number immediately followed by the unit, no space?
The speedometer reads 110km/h
